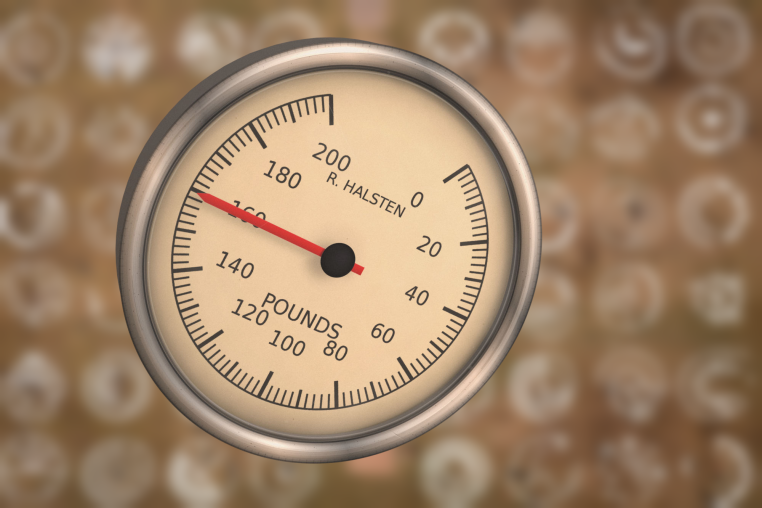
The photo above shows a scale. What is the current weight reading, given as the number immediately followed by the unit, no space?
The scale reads 160lb
